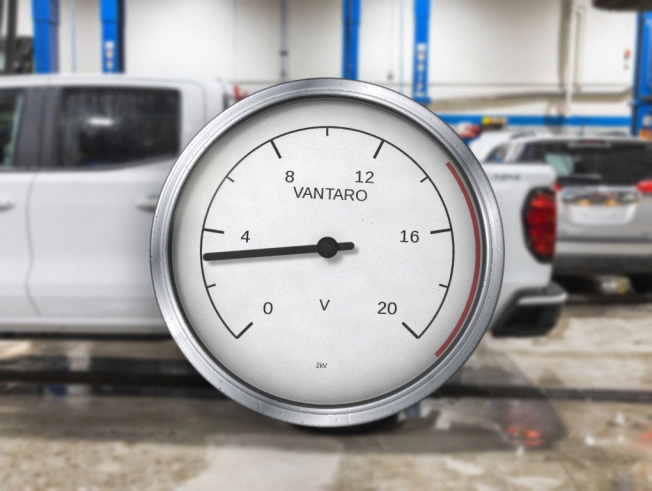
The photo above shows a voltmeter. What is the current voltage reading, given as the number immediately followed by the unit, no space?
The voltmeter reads 3V
